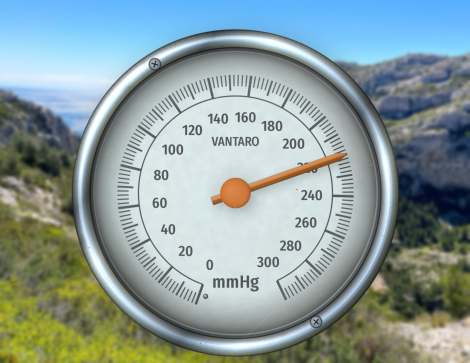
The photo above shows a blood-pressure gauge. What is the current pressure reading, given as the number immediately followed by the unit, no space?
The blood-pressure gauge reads 220mmHg
